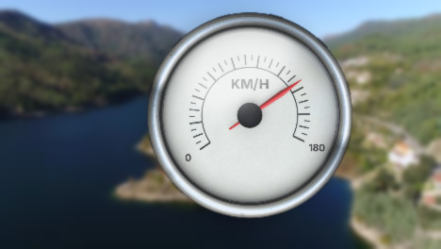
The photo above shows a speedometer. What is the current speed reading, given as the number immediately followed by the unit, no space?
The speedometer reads 135km/h
